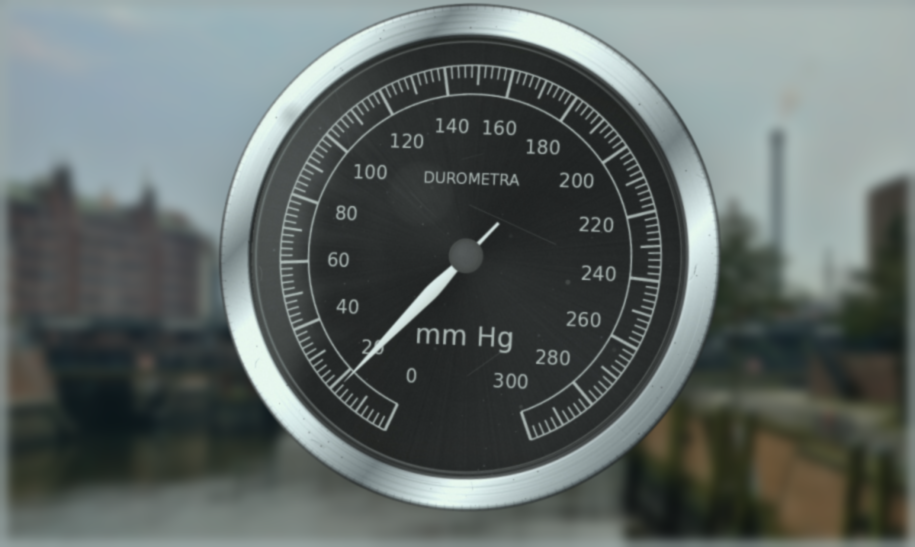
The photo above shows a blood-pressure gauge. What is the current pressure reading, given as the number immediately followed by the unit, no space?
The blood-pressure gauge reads 18mmHg
